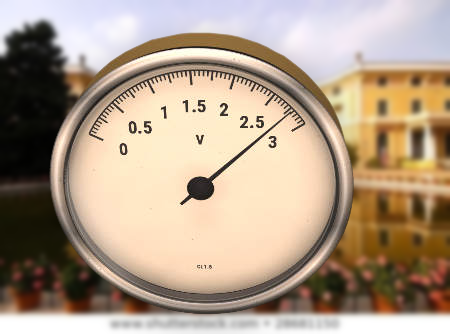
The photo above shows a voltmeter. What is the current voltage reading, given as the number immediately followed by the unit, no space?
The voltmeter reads 2.75V
